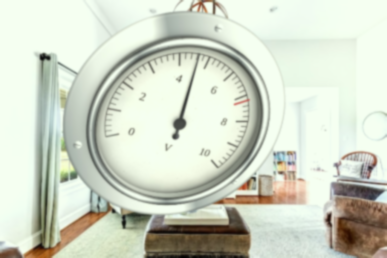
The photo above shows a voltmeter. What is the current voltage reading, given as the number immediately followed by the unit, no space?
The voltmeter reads 4.6V
